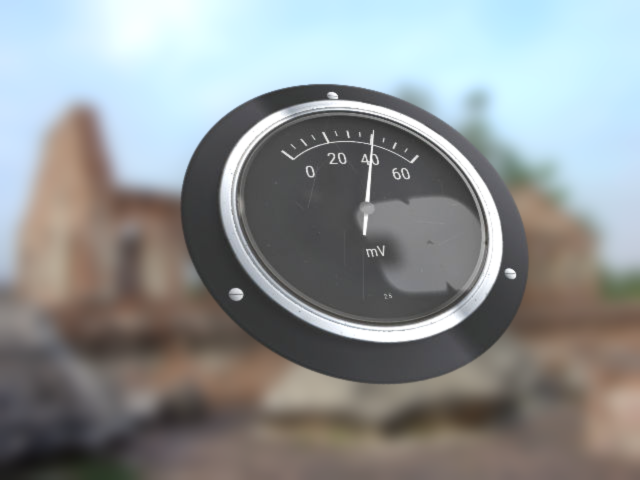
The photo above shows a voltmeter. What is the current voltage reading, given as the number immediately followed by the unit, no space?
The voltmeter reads 40mV
